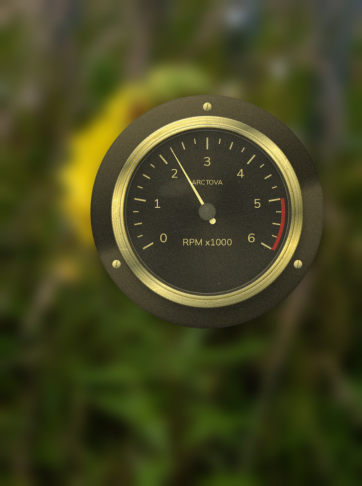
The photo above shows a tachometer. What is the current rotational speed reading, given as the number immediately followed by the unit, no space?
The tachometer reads 2250rpm
